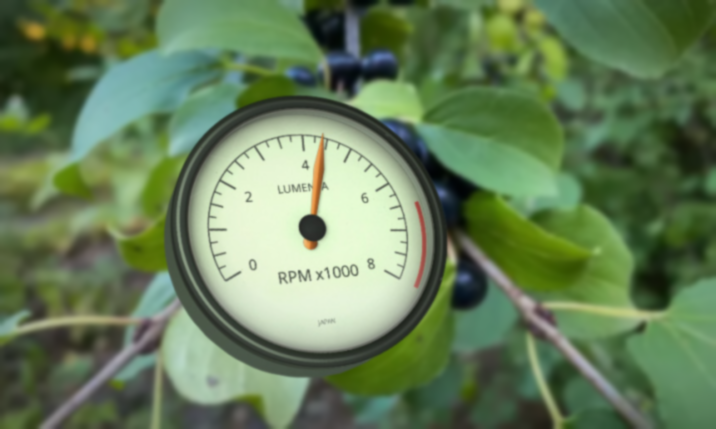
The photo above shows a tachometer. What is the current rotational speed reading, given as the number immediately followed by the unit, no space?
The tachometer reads 4375rpm
